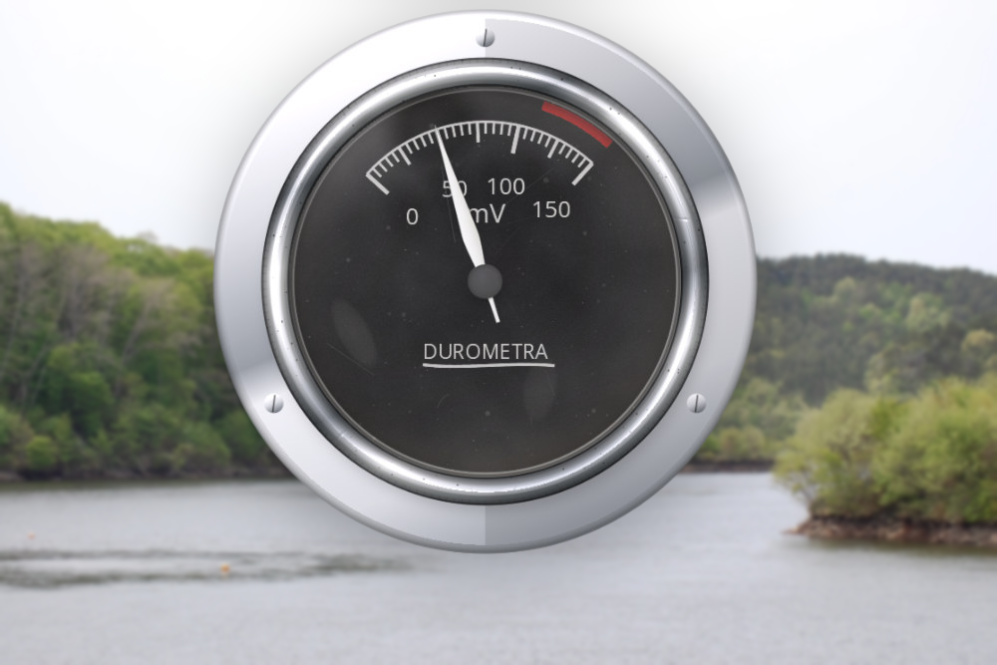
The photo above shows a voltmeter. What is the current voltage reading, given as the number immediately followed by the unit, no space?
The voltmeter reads 50mV
